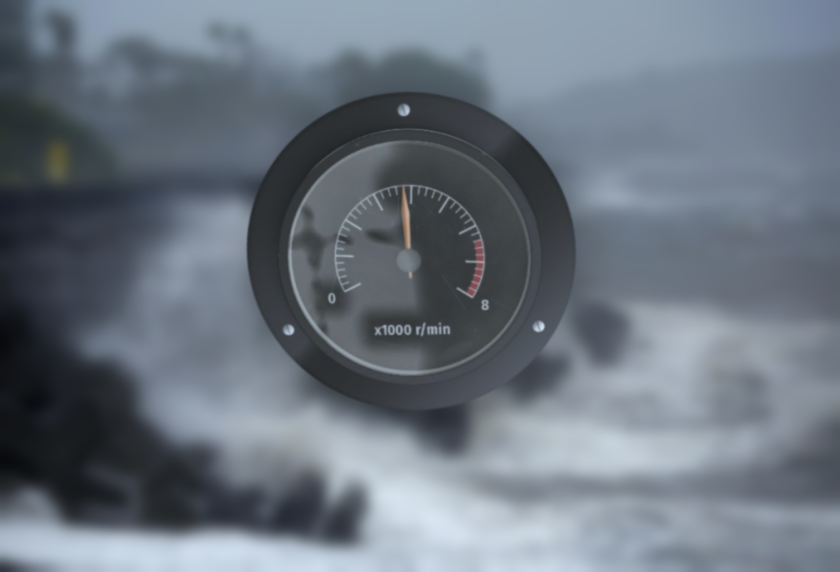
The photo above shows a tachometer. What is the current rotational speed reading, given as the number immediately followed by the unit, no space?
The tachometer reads 3800rpm
